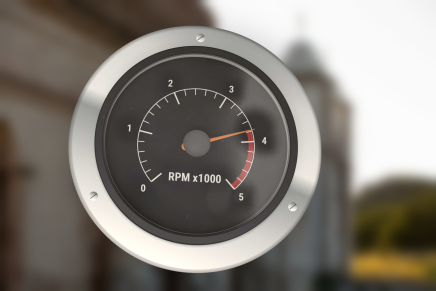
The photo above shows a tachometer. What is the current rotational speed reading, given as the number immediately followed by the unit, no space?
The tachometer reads 3800rpm
